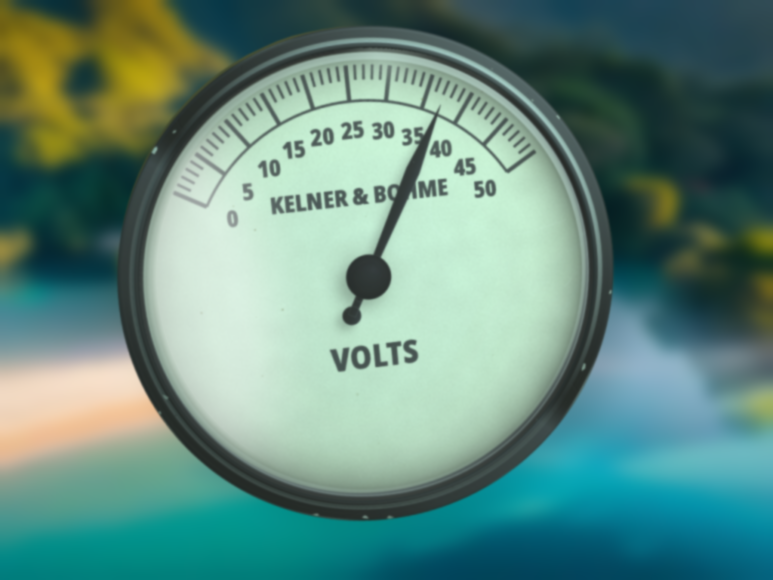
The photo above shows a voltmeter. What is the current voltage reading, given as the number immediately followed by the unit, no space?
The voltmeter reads 37V
